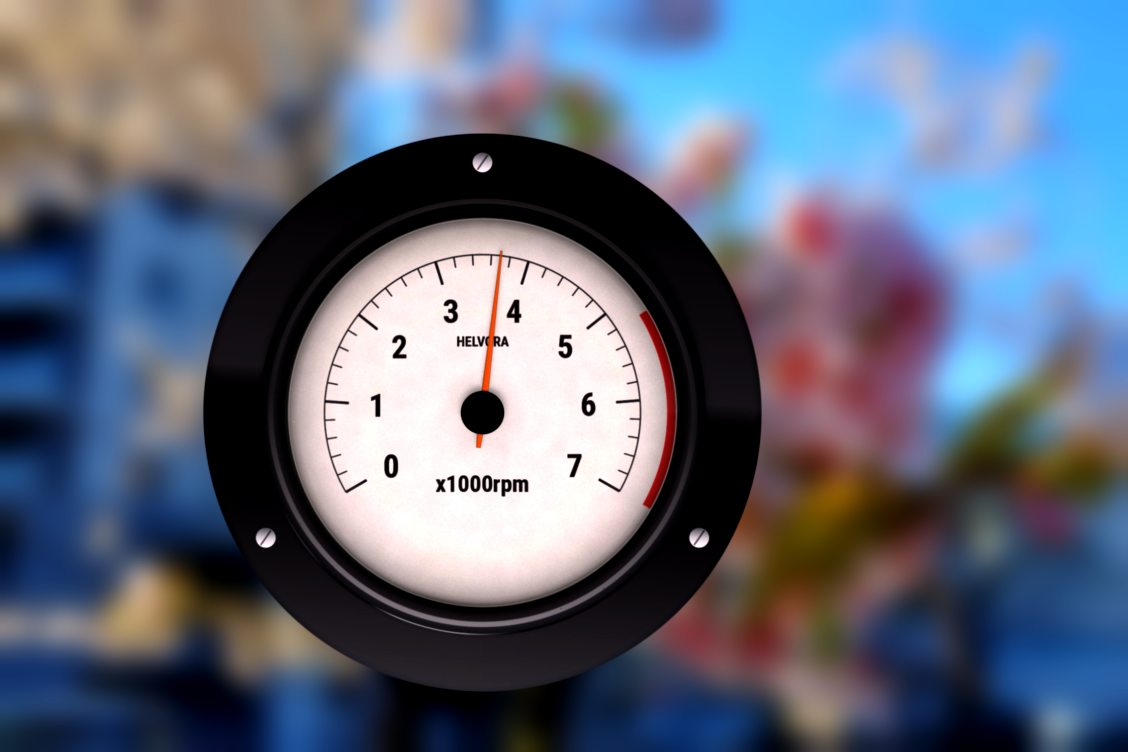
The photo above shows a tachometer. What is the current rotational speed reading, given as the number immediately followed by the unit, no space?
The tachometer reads 3700rpm
